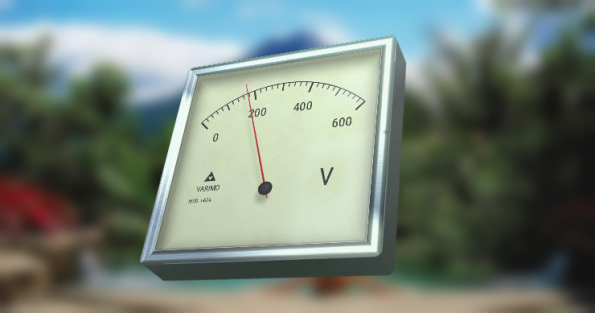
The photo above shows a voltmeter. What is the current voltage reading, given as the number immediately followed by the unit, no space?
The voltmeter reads 180V
